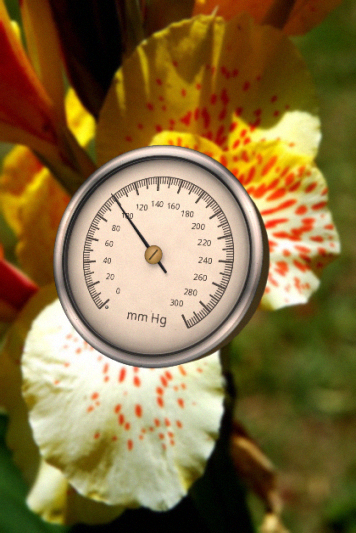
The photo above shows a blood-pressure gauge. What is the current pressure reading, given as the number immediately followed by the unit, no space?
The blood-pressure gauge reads 100mmHg
